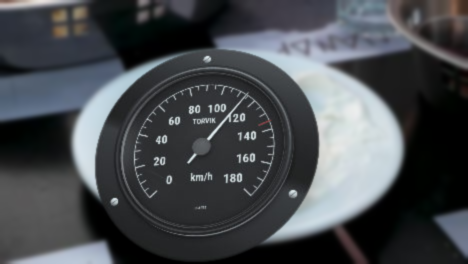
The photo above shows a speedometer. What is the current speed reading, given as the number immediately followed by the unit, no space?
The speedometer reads 115km/h
